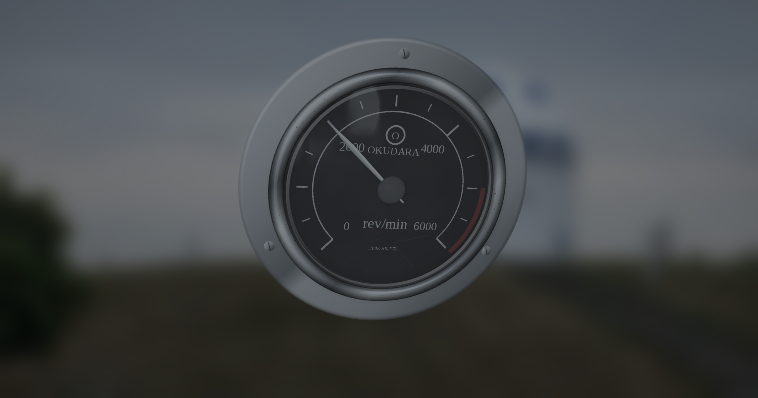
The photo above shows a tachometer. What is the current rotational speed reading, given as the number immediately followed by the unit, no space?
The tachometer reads 2000rpm
